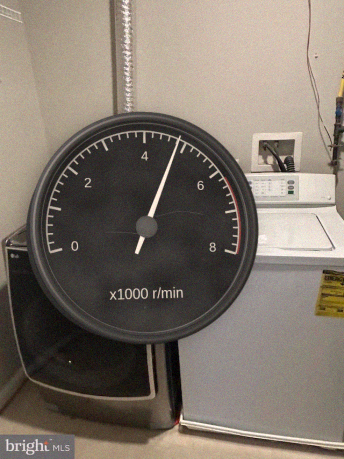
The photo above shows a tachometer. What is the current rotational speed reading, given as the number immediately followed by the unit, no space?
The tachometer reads 4800rpm
